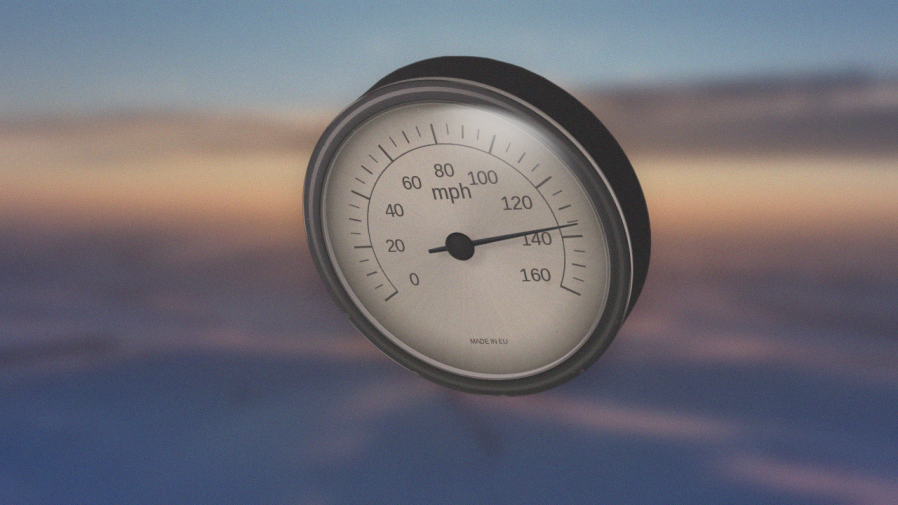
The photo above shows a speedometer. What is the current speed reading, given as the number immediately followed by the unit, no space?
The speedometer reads 135mph
